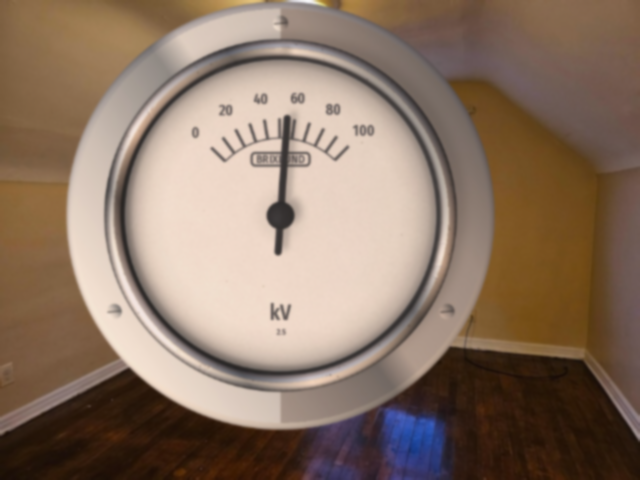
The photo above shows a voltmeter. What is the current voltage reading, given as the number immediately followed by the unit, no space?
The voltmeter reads 55kV
